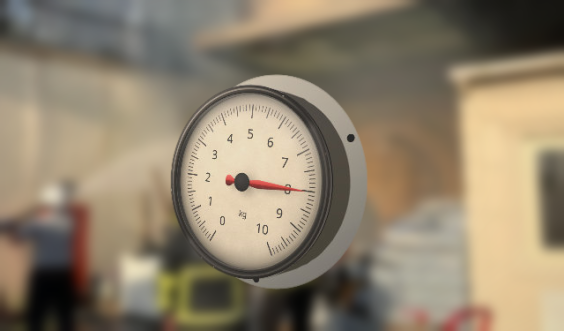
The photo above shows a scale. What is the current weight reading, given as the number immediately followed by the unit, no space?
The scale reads 8kg
